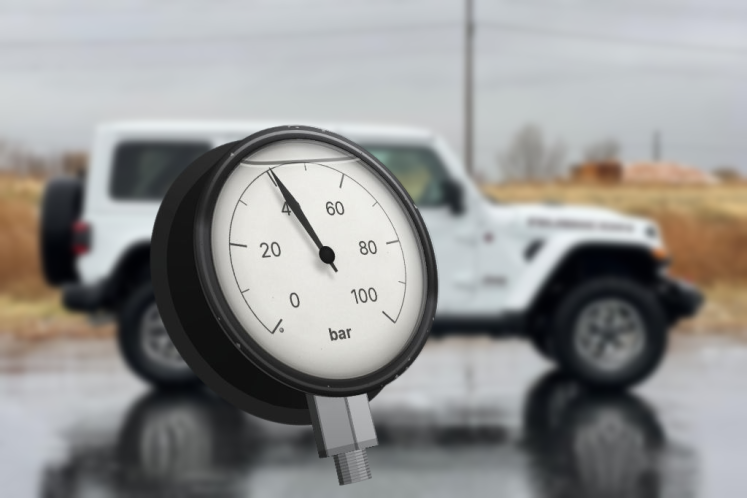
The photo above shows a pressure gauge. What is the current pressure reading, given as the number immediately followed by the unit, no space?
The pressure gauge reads 40bar
